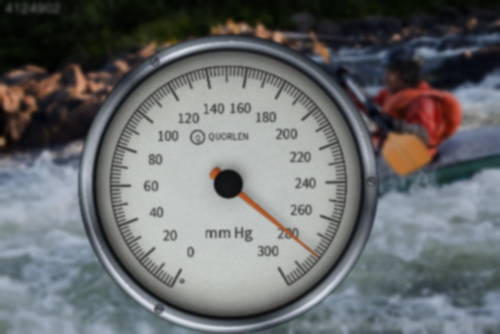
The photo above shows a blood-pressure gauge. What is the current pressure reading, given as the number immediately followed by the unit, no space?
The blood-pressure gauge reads 280mmHg
